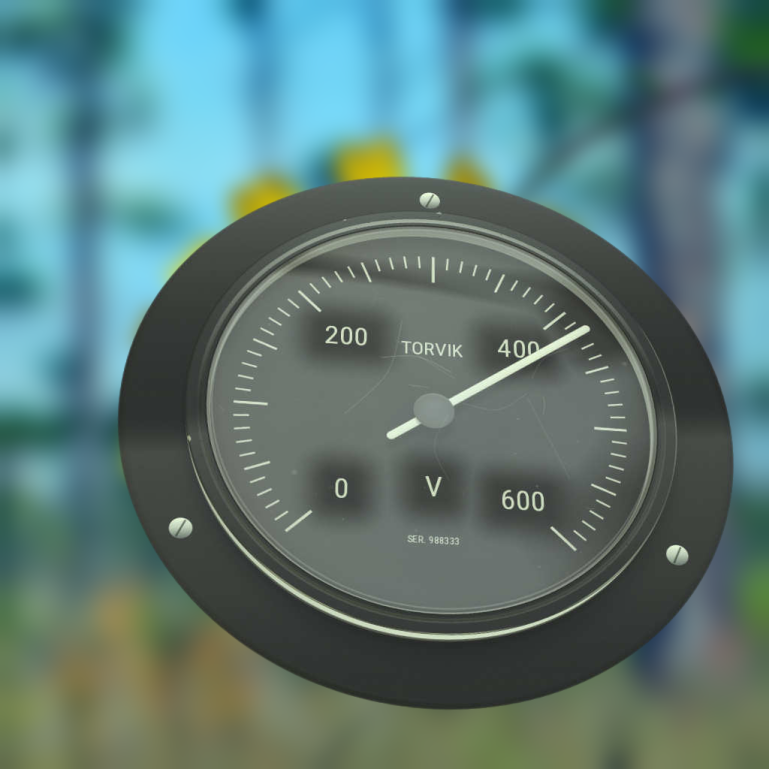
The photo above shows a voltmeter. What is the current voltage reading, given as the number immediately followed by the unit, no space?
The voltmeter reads 420V
